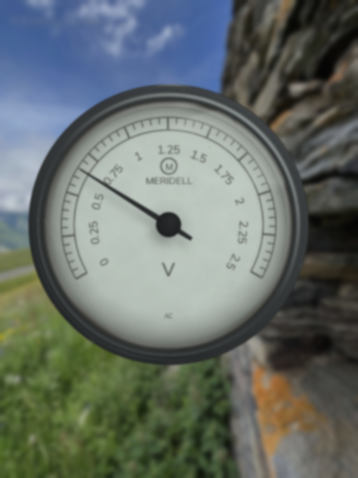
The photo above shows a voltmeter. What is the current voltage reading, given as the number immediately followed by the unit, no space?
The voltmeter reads 0.65V
